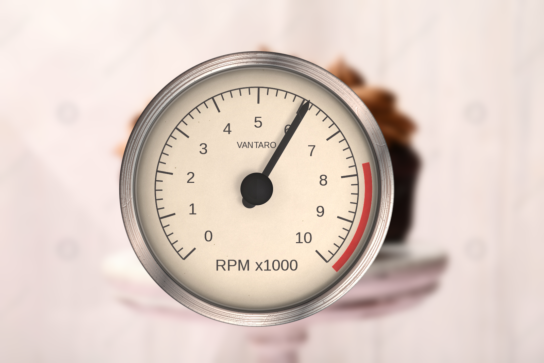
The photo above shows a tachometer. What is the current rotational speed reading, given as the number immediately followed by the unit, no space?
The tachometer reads 6100rpm
